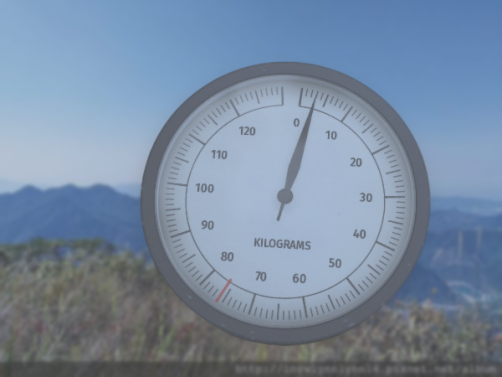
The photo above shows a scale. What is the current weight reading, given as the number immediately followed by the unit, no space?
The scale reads 3kg
